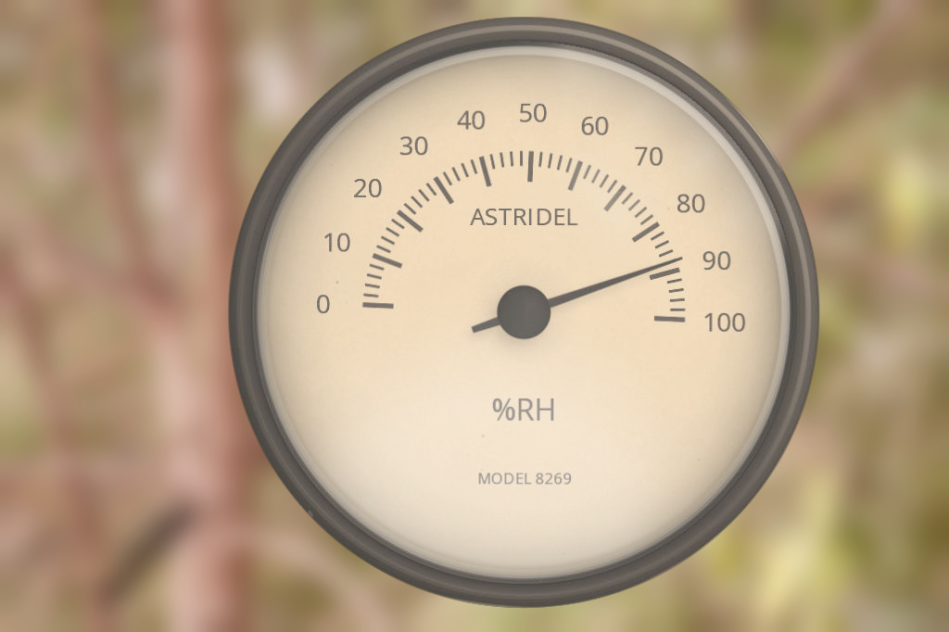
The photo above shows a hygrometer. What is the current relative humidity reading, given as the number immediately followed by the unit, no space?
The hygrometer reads 88%
